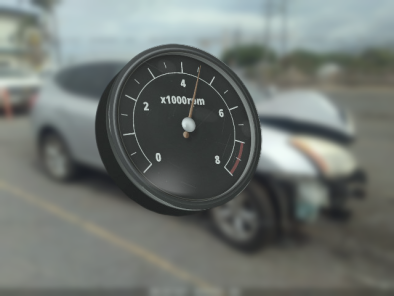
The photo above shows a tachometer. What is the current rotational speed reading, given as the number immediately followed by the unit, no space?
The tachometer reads 4500rpm
